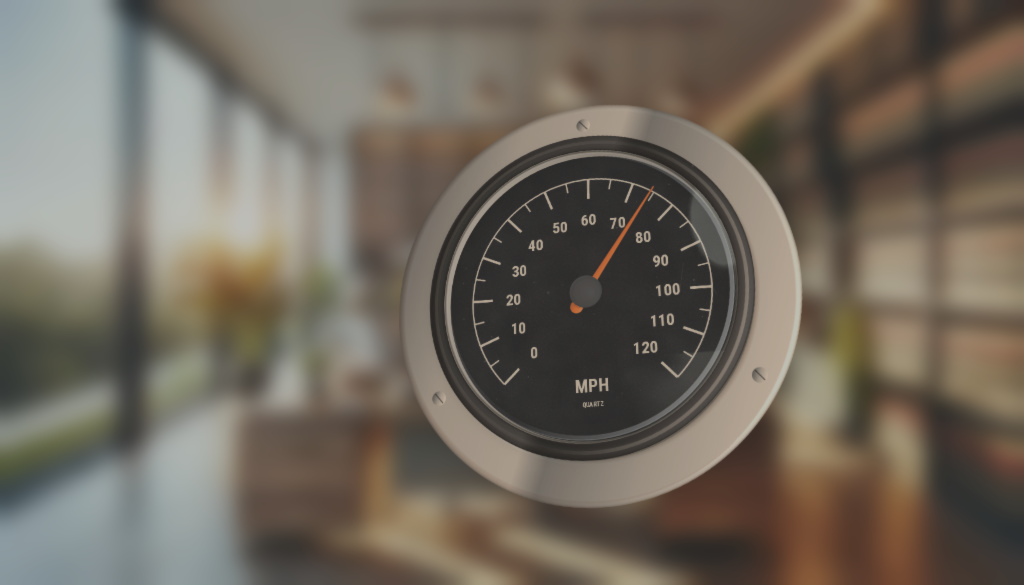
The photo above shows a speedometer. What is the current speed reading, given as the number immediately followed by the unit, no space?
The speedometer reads 75mph
